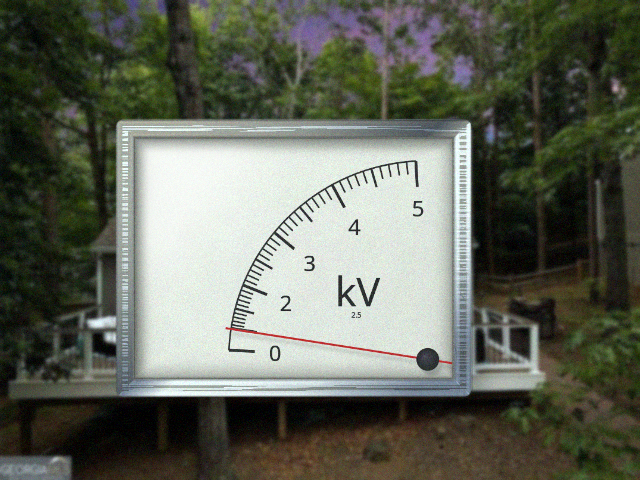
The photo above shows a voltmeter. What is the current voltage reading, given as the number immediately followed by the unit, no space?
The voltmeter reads 1kV
